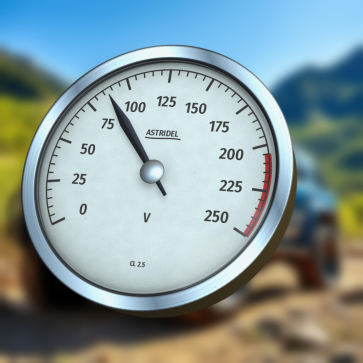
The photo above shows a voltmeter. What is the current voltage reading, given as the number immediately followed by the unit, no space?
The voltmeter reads 87.5V
